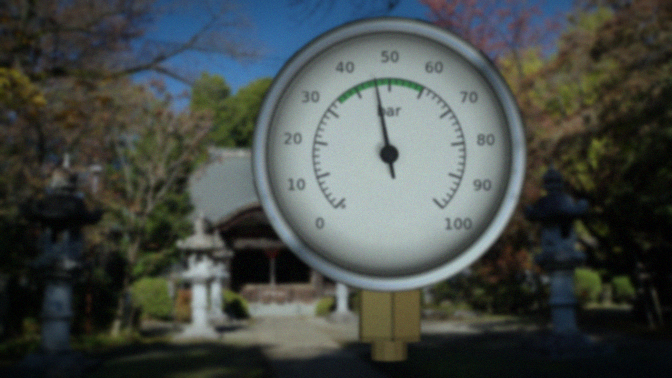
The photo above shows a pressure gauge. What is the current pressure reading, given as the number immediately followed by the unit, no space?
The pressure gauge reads 46bar
